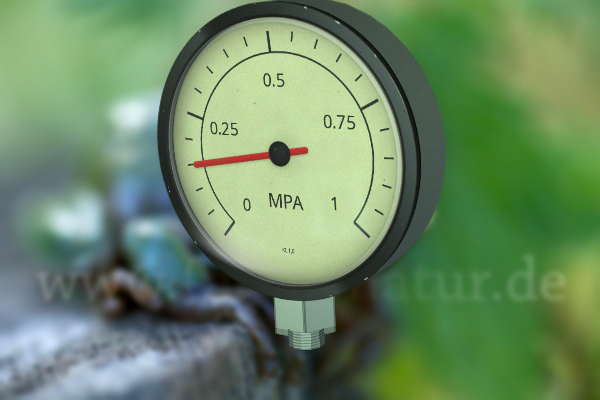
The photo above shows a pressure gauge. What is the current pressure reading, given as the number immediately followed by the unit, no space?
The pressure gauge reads 0.15MPa
